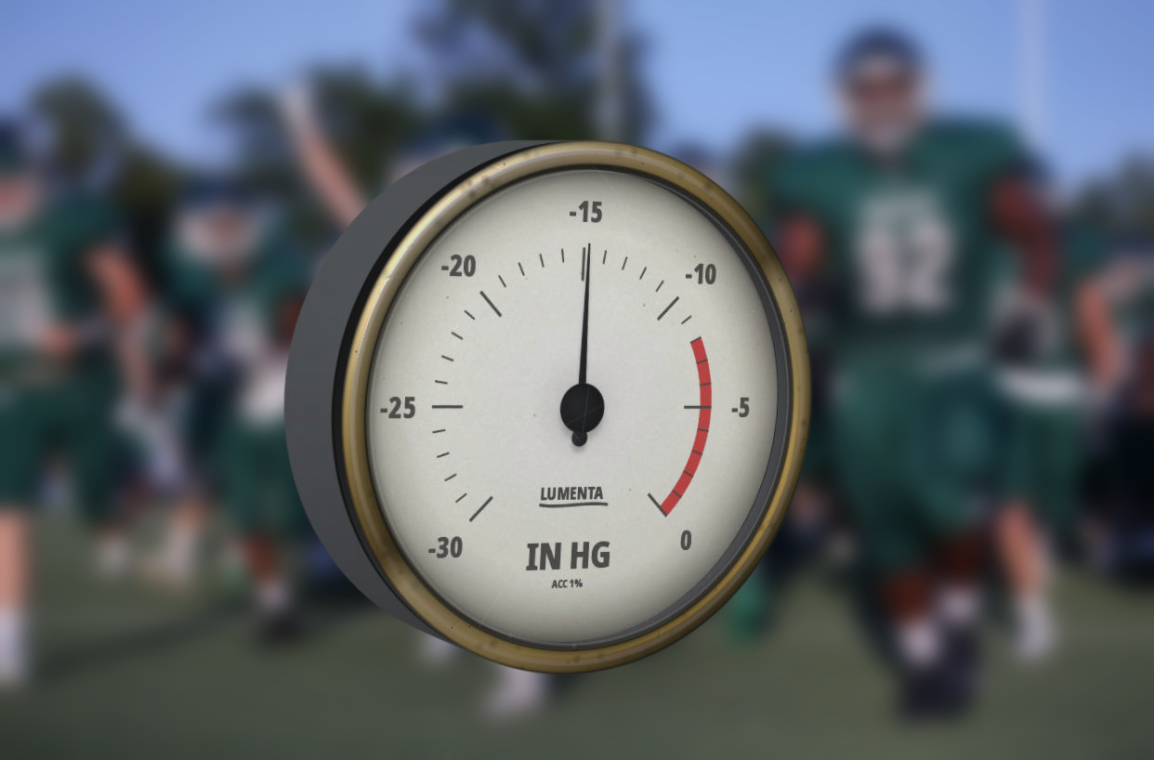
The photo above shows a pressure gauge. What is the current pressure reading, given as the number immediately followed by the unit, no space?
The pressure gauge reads -15inHg
